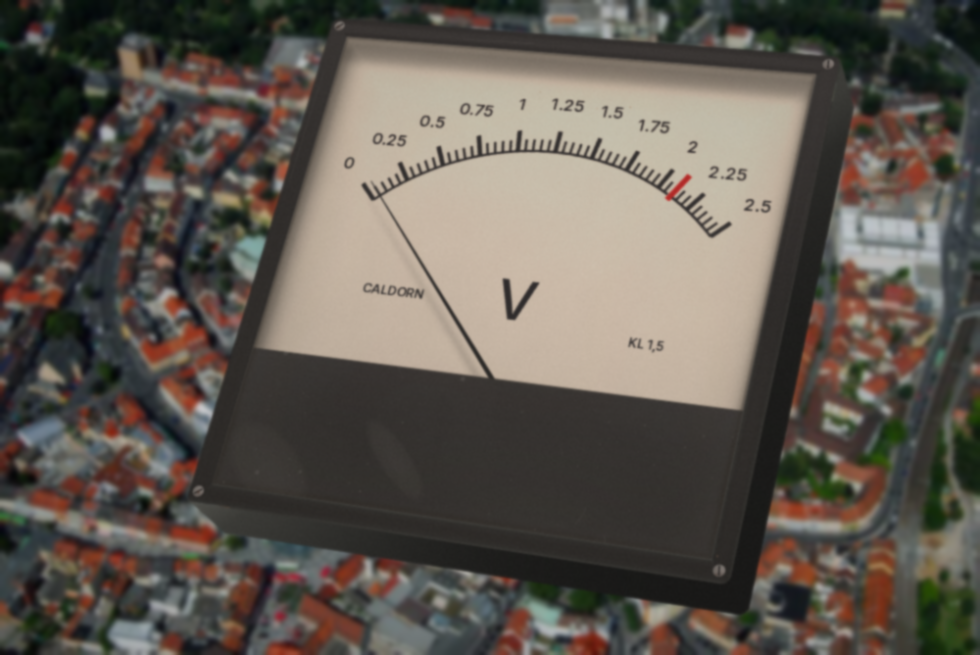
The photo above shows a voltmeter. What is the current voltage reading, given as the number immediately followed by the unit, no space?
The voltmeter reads 0.05V
